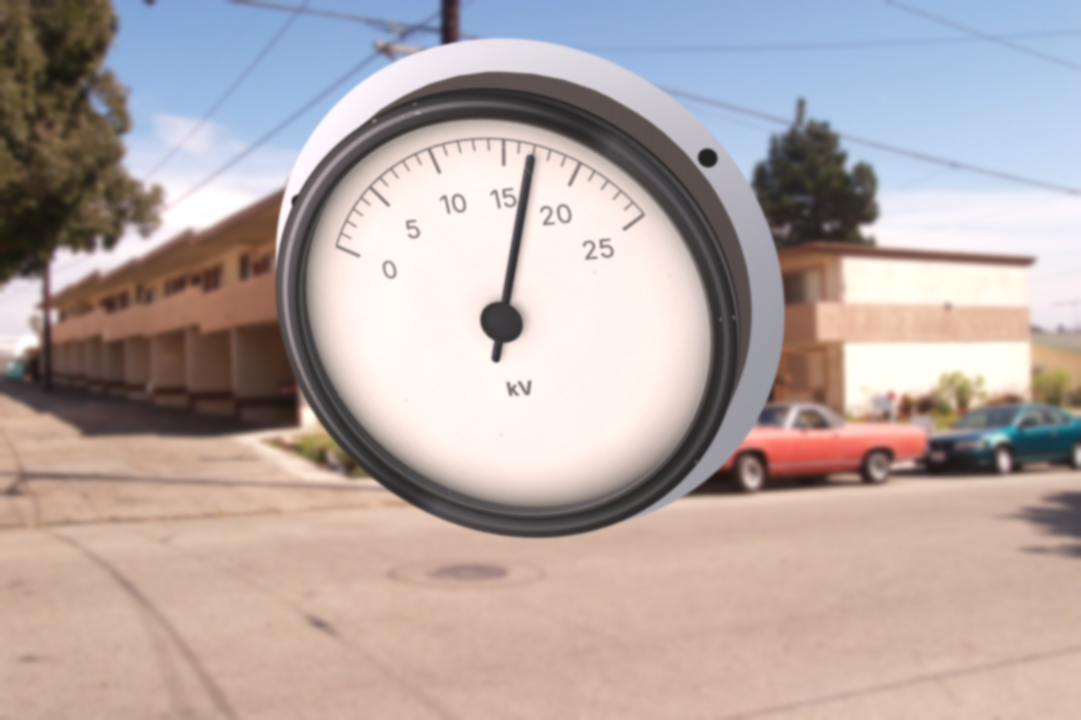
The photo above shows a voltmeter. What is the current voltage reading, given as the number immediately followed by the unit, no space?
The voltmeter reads 17kV
